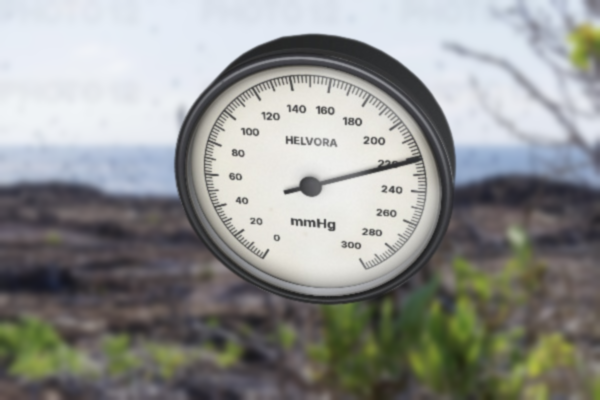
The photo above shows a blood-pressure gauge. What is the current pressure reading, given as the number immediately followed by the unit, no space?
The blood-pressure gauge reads 220mmHg
